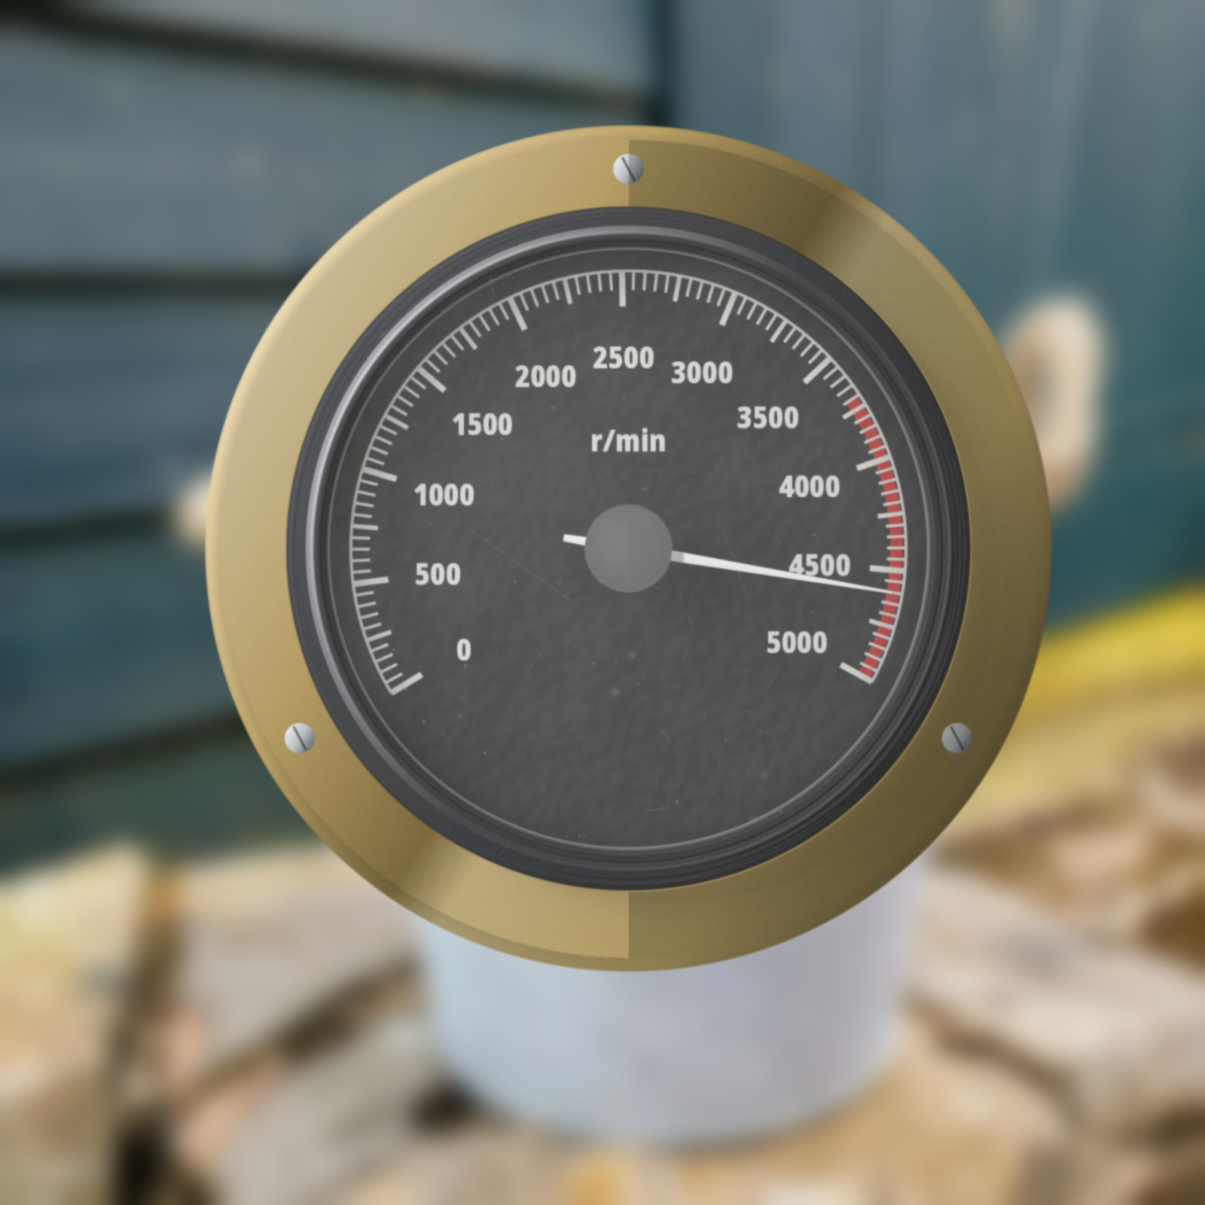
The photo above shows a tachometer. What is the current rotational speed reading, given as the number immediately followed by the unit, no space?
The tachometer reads 4600rpm
